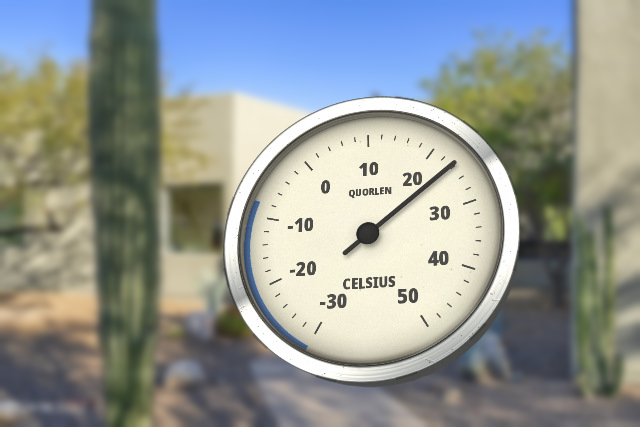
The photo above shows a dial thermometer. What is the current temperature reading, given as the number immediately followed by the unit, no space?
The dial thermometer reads 24°C
